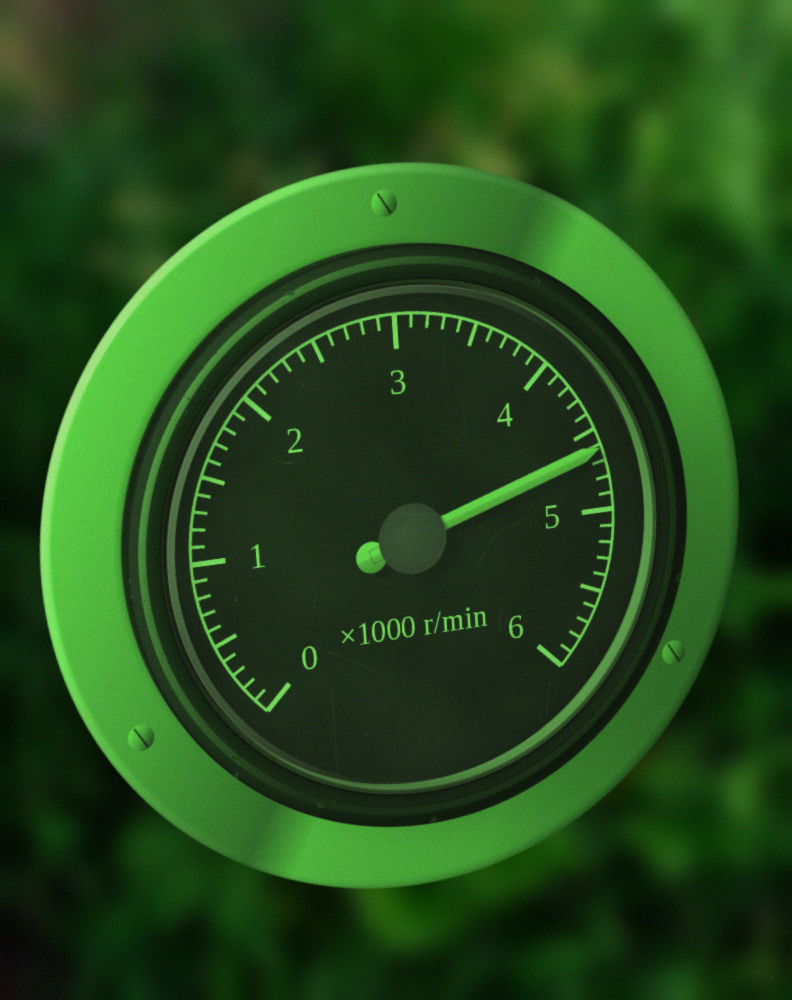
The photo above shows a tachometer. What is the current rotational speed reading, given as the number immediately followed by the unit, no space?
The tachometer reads 4600rpm
